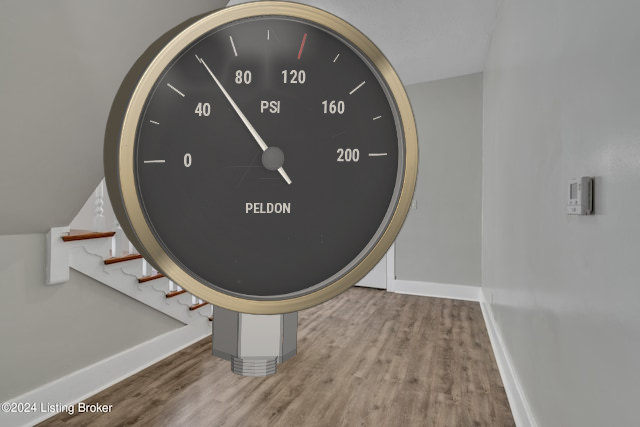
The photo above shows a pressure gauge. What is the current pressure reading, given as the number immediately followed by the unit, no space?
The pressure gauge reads 60psi
